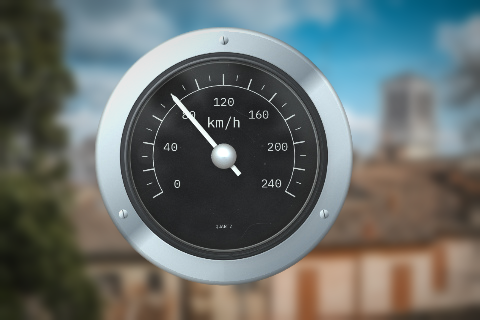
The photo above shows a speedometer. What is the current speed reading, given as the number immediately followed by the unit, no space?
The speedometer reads 80km/h
